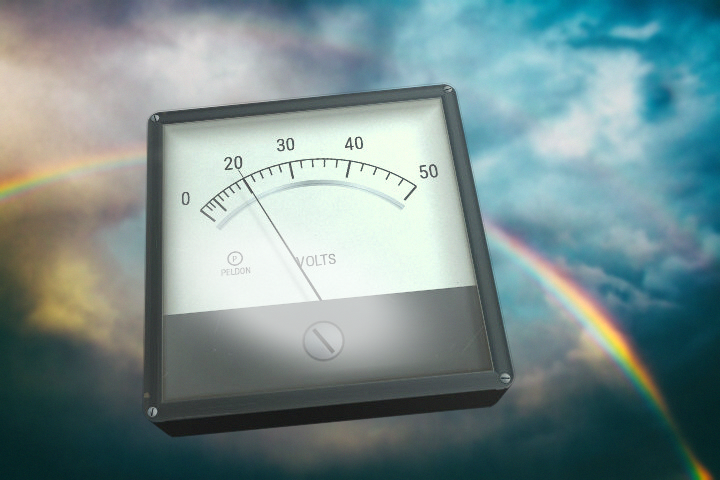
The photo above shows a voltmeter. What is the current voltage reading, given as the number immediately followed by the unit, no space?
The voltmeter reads 20V
